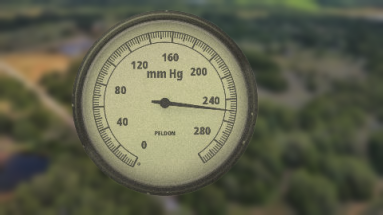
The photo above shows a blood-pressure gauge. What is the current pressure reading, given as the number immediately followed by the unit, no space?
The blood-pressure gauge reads 250mmHg
